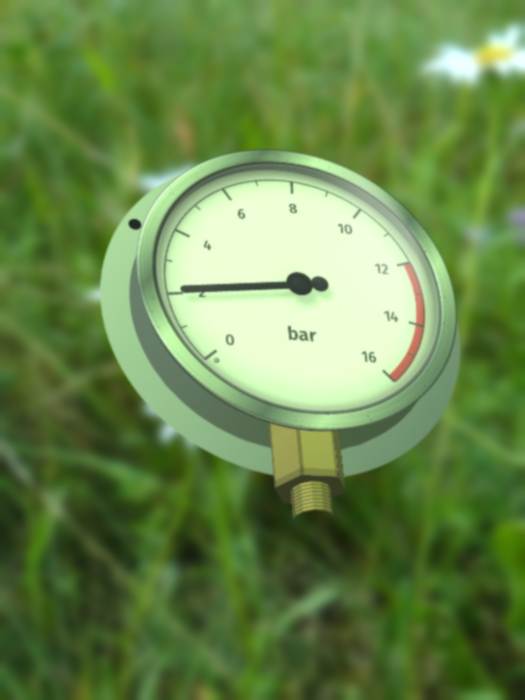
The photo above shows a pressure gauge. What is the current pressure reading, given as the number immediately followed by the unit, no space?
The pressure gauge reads 2bar
